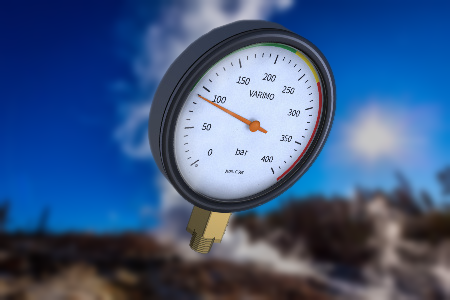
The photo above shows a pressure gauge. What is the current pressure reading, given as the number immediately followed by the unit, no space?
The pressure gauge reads 90bar
